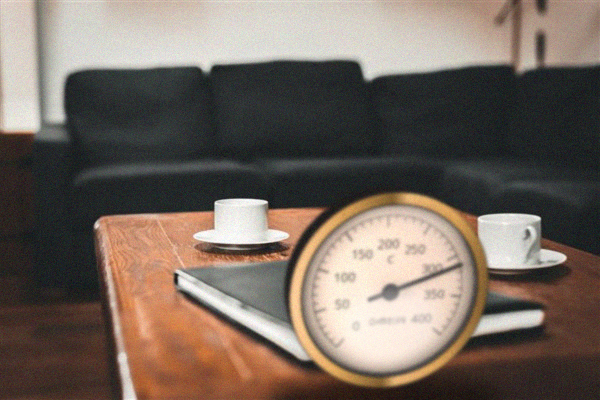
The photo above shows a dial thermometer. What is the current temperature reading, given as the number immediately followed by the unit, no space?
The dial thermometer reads 310°C
